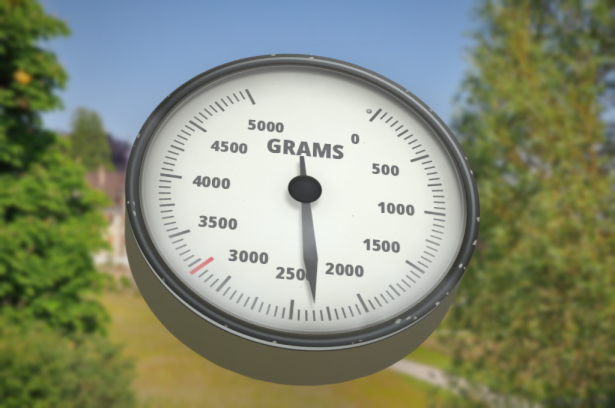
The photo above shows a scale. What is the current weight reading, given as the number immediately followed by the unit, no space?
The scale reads 2350g
